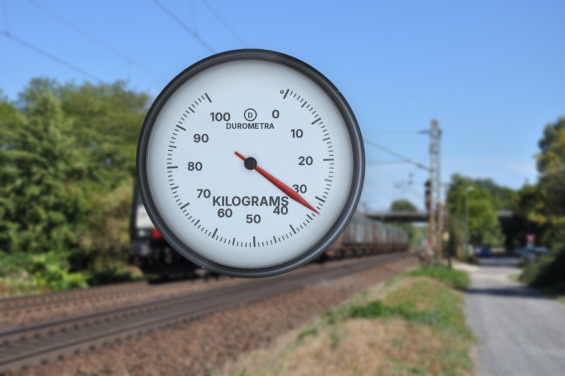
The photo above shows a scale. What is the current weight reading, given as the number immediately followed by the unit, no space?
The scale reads 33kg
